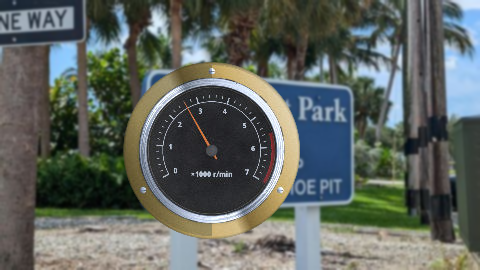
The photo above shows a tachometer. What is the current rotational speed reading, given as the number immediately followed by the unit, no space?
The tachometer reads 2600rpm
